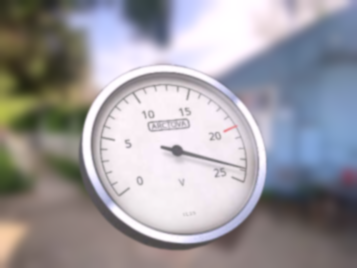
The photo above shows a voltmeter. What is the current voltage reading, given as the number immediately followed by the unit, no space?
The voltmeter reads 24V
